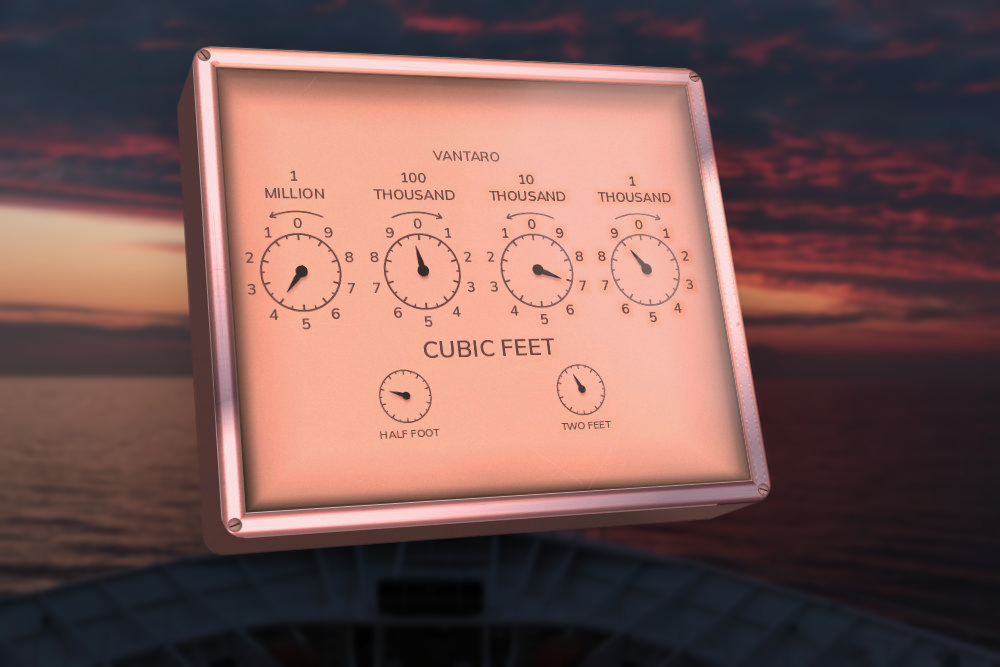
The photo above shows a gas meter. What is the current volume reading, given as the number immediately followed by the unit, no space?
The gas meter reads 396900ft³
